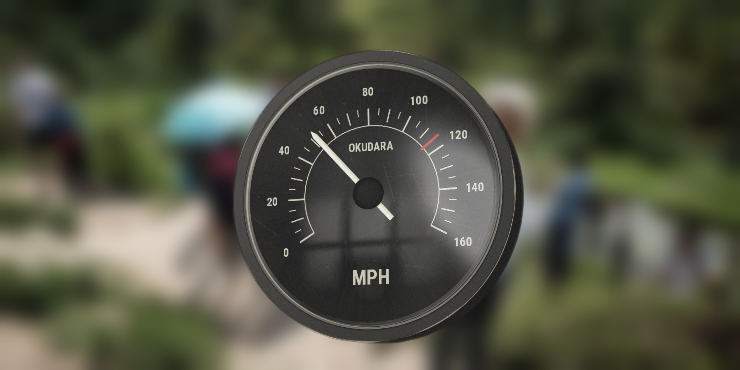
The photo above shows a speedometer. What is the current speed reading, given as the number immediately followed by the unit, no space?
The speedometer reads 52.5mph
